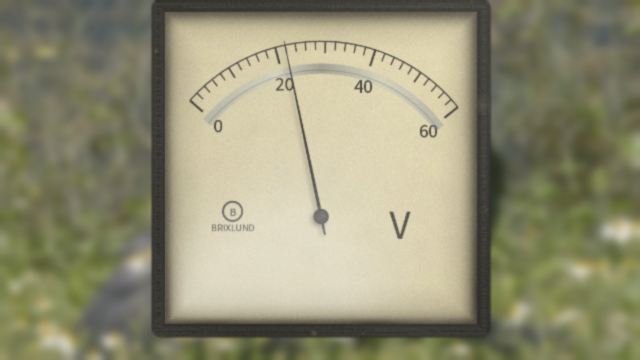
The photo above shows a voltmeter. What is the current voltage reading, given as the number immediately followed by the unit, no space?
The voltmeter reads 22V
